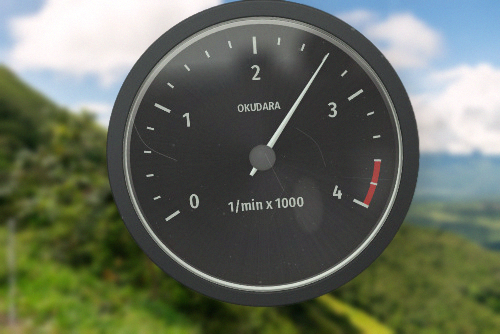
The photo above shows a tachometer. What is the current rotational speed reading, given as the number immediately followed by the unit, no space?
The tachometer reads 2600rpm
